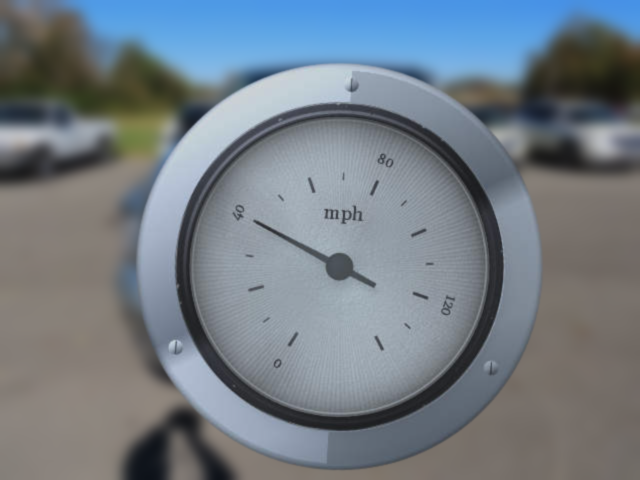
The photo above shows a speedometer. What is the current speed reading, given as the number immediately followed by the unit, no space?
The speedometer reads 40mph
